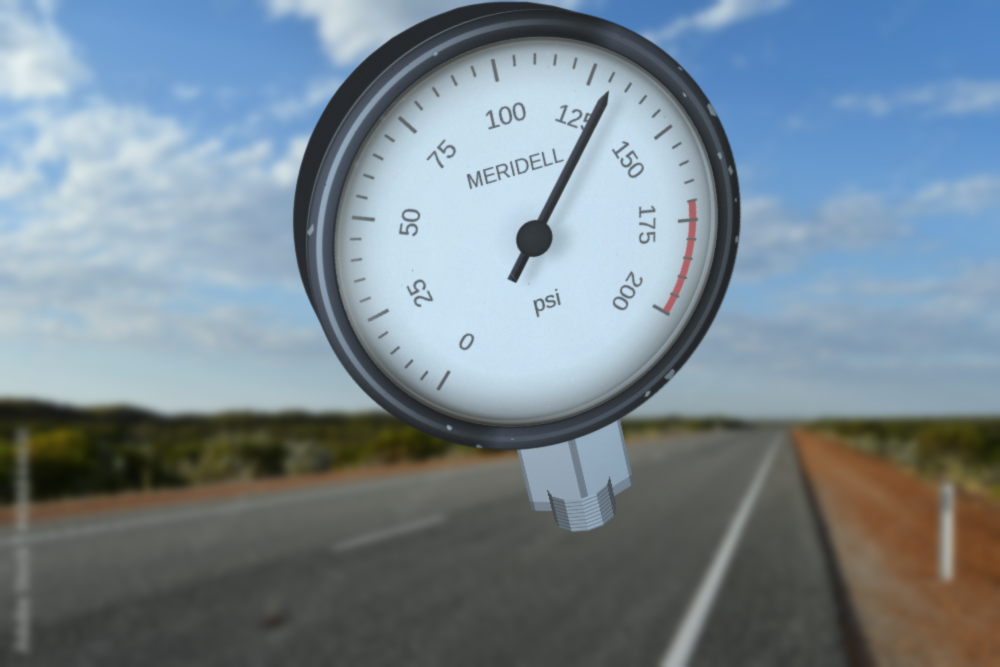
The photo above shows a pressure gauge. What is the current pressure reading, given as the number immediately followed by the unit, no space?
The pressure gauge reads 130psi
